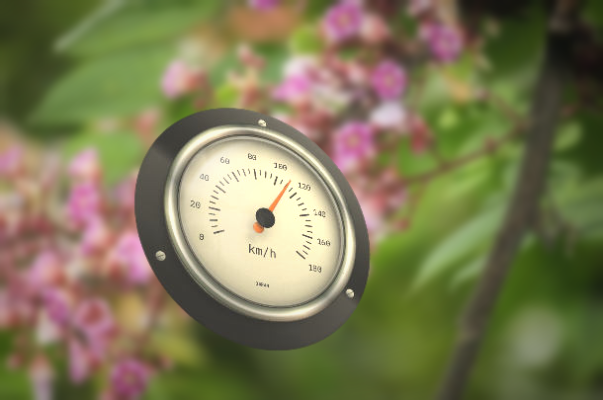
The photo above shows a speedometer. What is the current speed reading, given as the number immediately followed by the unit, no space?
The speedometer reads 110km/h
